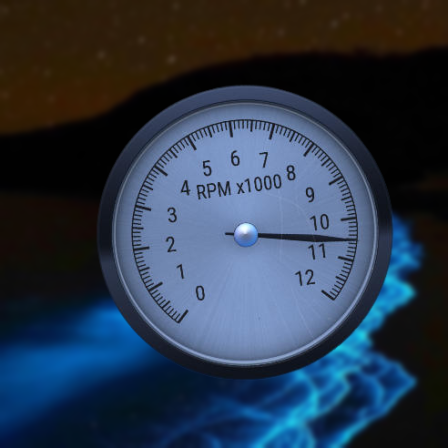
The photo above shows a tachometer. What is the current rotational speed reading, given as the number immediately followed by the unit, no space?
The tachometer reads 10500rpm
